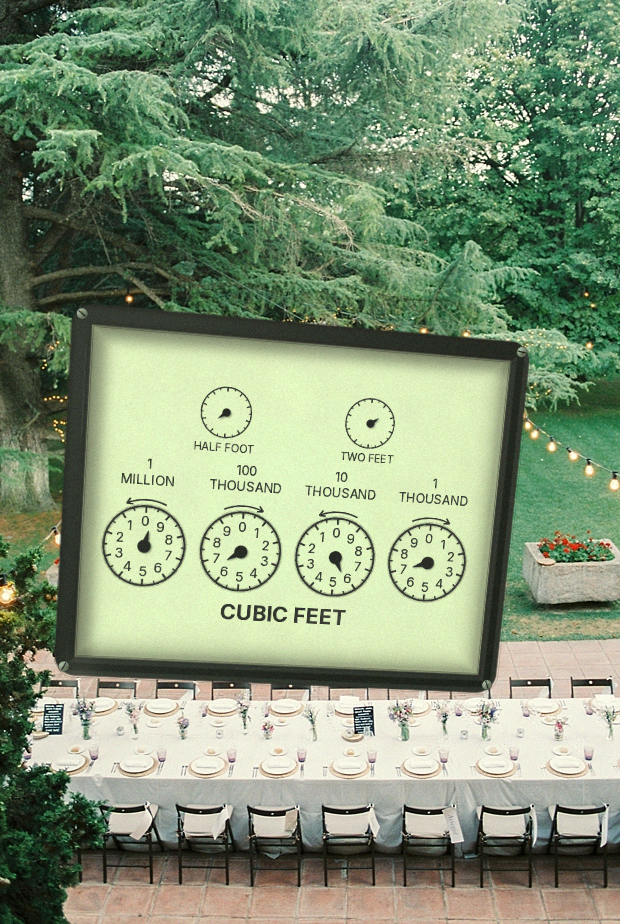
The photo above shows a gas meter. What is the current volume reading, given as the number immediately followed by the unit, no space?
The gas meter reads 965700ft³
